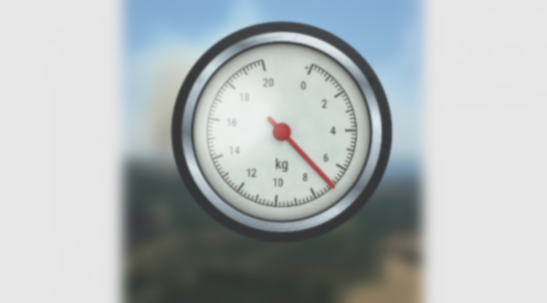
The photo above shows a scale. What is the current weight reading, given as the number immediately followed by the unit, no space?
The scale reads 7kg
